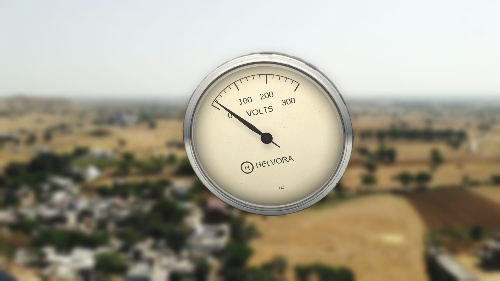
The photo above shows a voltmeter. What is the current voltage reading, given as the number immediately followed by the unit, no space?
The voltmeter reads 20V
